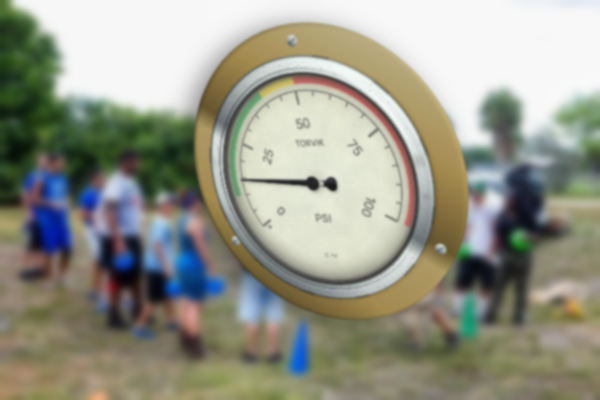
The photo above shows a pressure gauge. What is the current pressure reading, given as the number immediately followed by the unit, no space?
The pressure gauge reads 15psi
